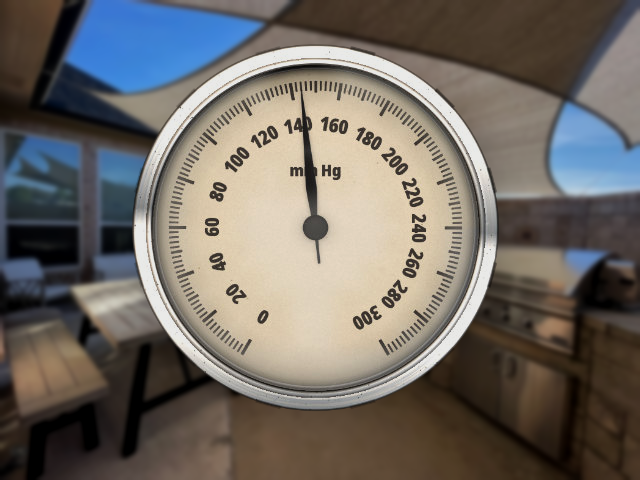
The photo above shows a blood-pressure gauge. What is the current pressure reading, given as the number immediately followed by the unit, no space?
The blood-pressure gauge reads 144mmHg
